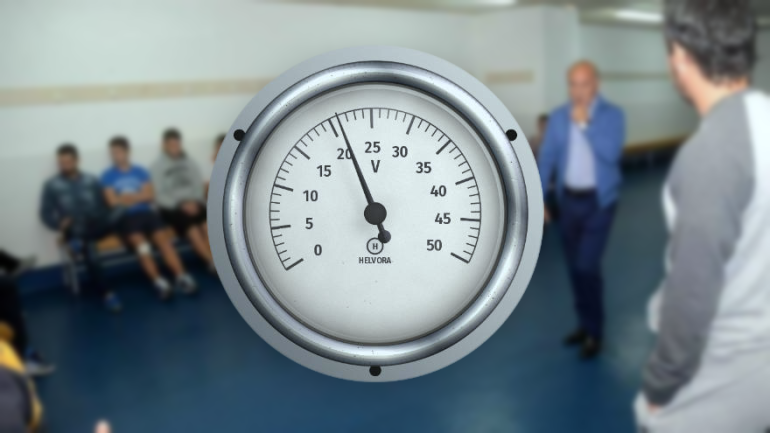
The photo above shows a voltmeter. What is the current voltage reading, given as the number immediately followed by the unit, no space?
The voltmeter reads 21V
